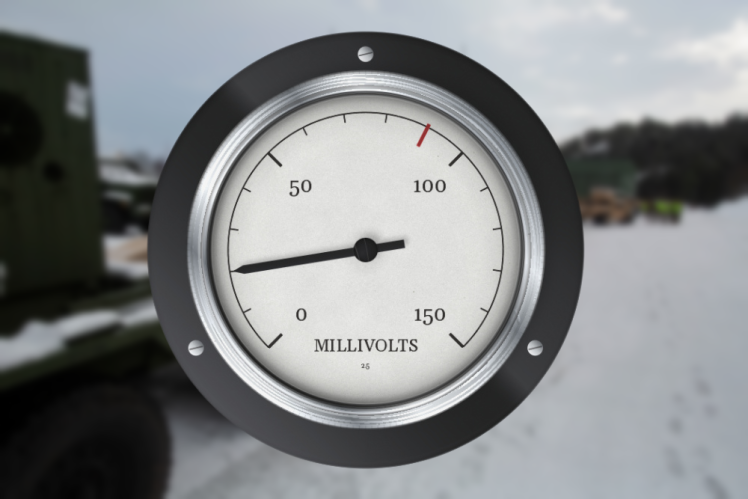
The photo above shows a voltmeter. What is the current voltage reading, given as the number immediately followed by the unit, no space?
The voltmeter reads 20mV
